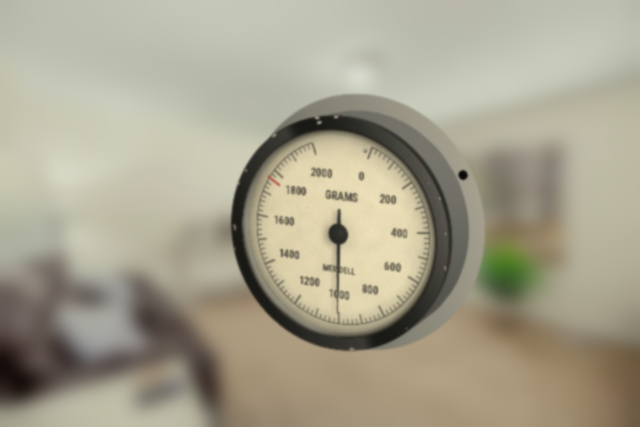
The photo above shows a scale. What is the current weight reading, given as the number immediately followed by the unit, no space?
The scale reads 1000g
